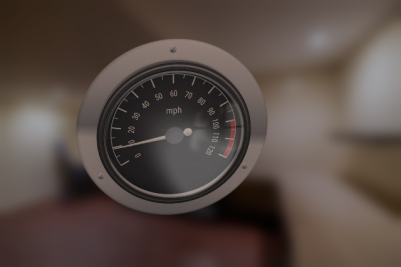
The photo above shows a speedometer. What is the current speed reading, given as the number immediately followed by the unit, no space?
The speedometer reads 10mph
